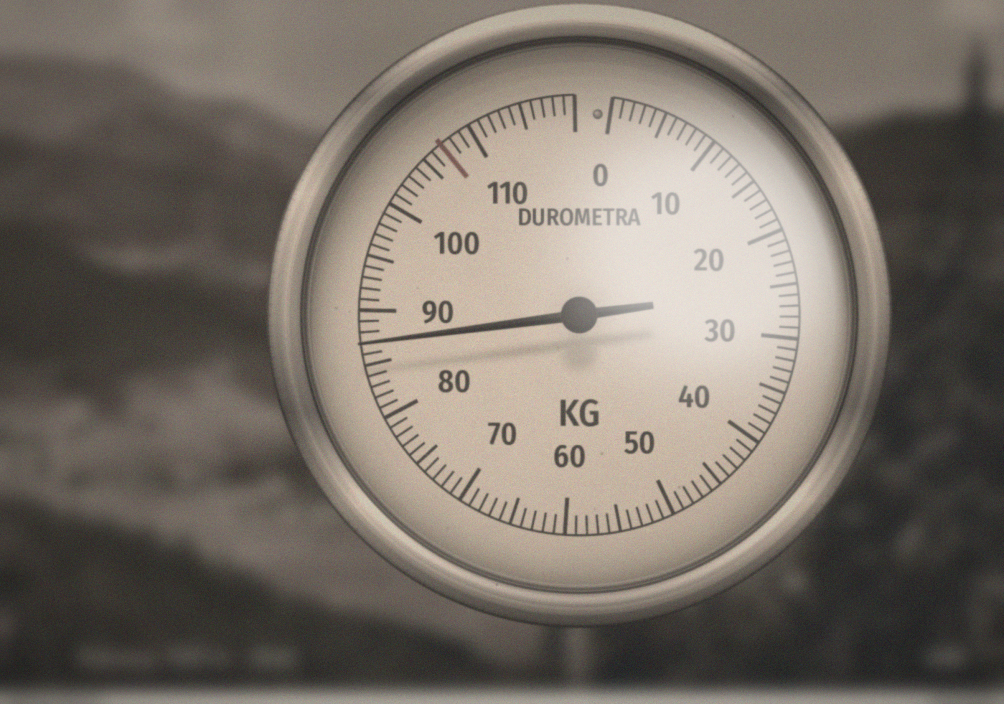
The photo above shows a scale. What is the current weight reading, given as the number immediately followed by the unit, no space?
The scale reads 87kg
